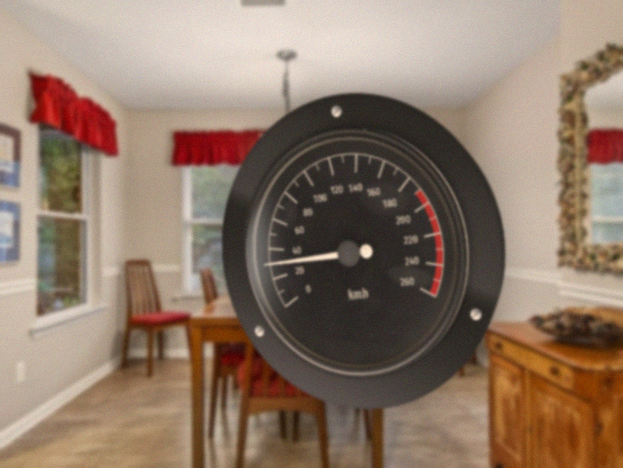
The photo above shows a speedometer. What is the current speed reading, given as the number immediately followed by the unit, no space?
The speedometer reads 30km/h
